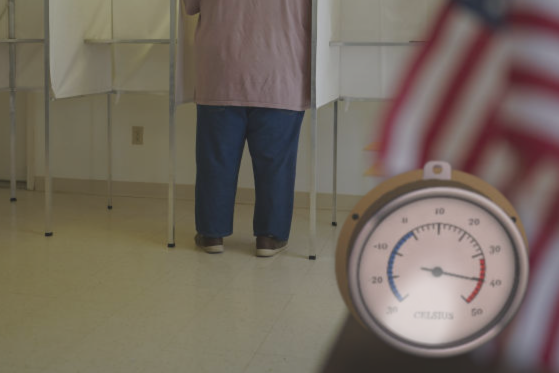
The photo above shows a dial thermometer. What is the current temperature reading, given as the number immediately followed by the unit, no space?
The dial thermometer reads 40°C
